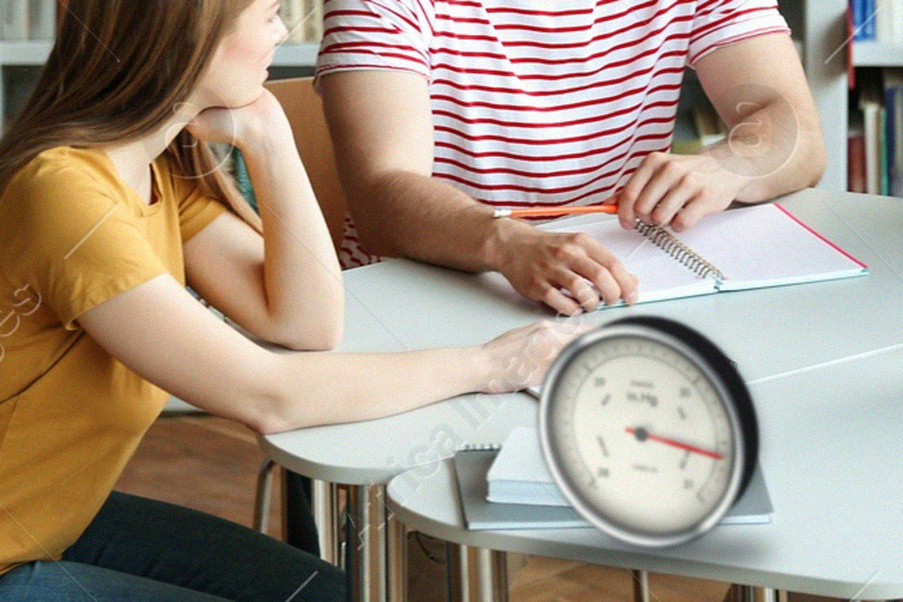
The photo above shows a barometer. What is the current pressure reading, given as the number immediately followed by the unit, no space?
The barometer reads 30.6inHg
